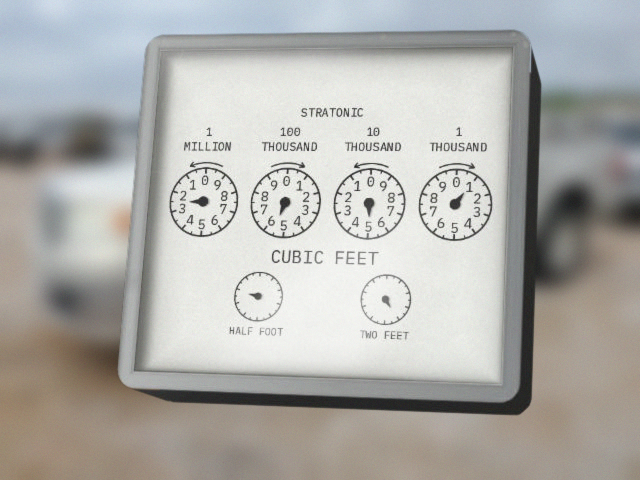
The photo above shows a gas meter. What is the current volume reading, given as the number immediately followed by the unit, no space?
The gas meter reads 255100ft³
